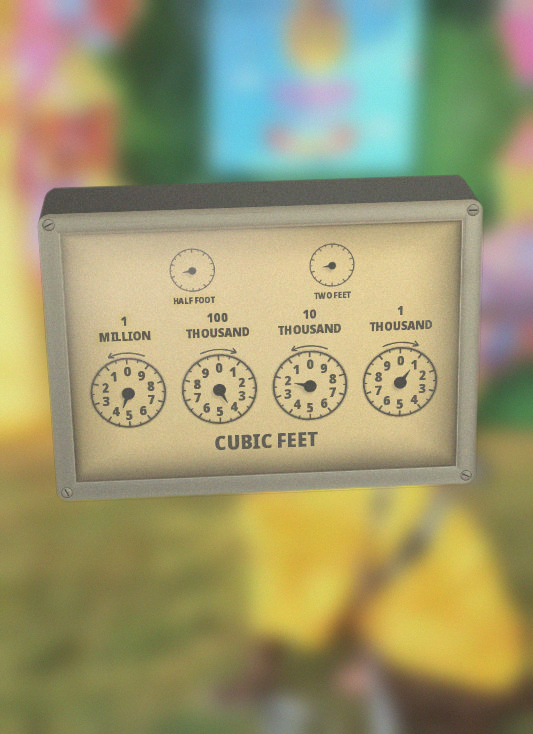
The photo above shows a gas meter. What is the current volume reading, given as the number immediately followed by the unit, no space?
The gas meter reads 442100ft³
